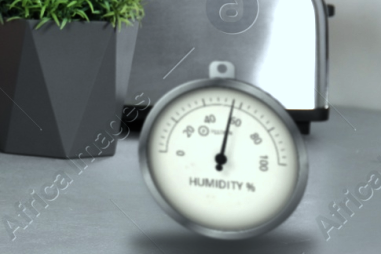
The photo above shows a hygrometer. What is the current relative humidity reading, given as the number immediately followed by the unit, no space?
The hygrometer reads 56%
